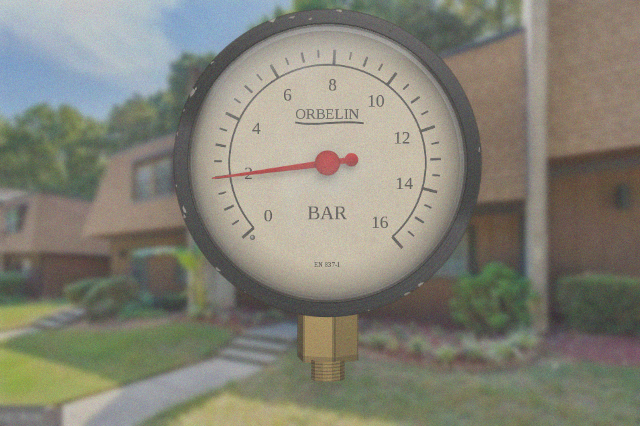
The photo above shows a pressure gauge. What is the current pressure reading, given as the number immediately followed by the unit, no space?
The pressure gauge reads 2bar
